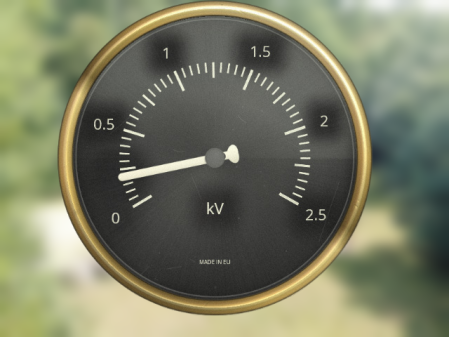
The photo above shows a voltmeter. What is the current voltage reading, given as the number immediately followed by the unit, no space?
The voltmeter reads 0.2kV
